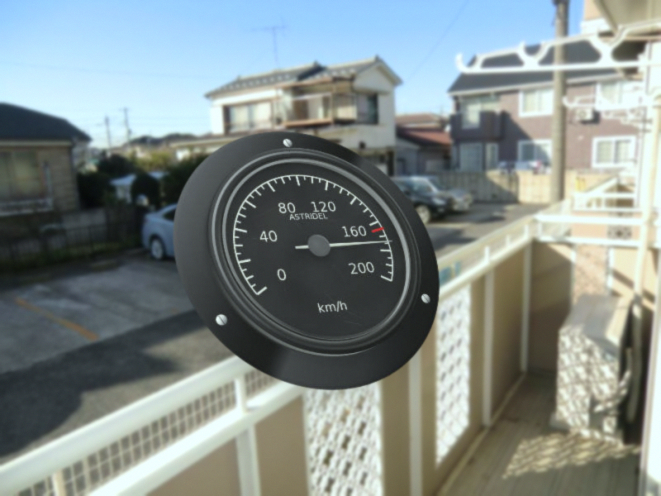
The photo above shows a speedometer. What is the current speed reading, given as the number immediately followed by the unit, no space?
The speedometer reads 175km/h
